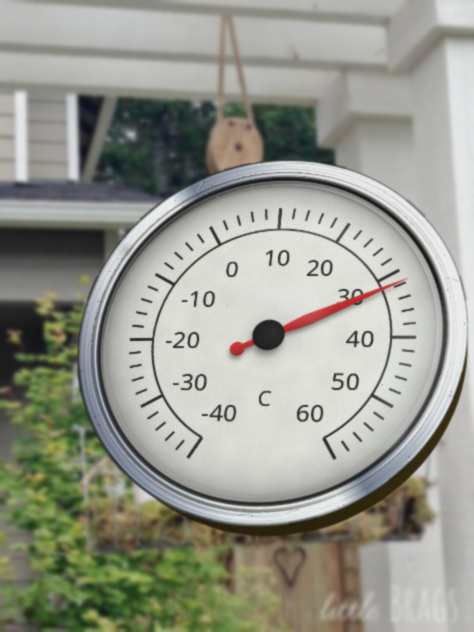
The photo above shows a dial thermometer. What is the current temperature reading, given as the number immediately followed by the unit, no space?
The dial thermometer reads 32°C
